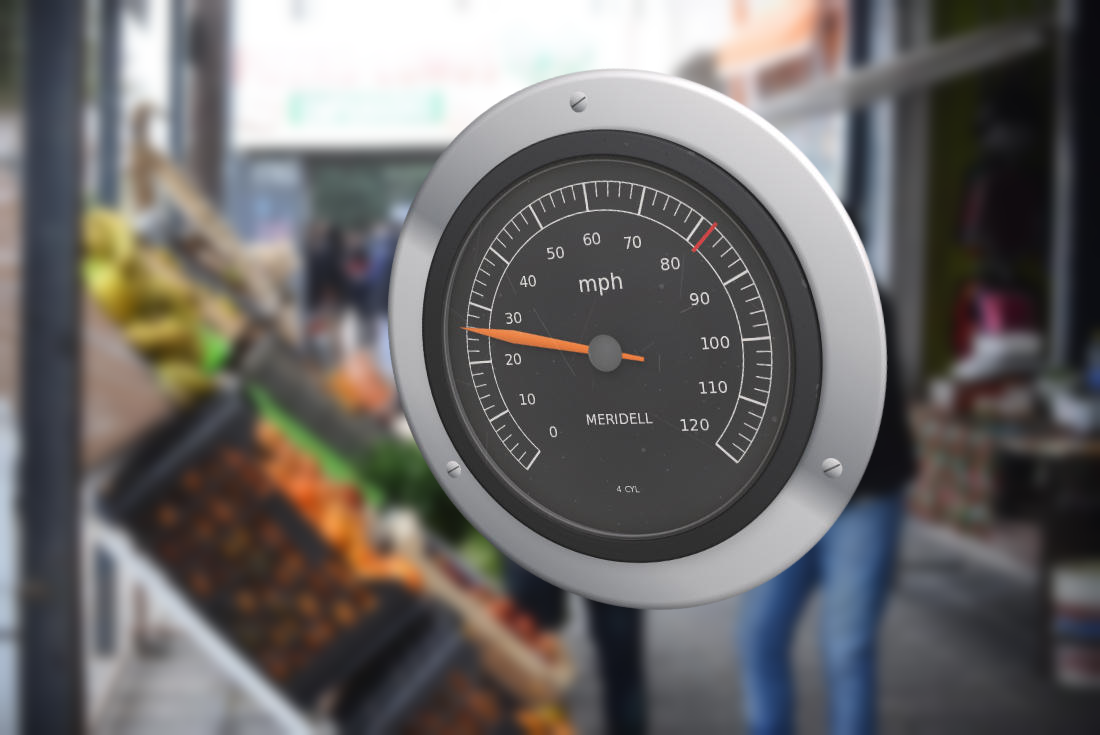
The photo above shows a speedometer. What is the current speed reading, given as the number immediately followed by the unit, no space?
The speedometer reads 26mph
